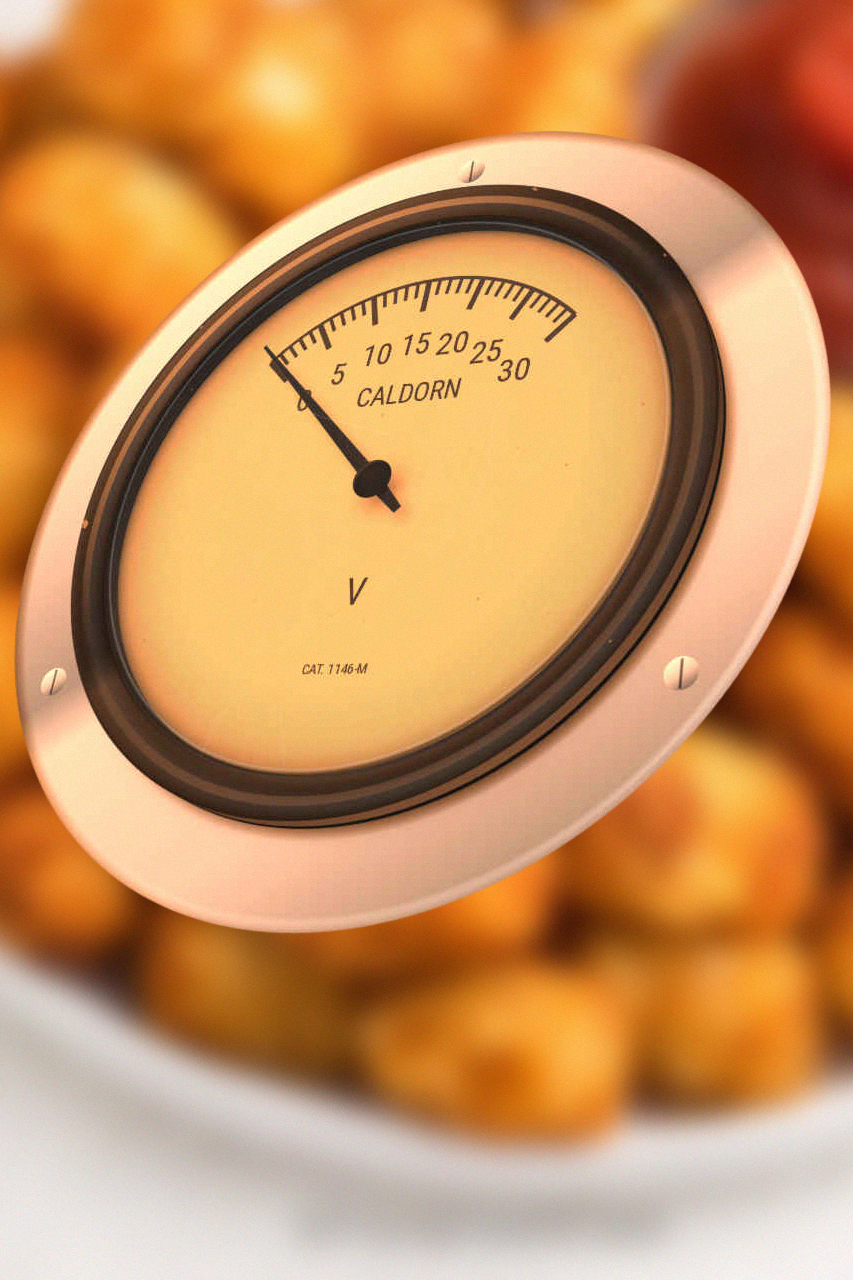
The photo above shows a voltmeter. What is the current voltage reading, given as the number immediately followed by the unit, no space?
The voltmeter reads 0.5V
